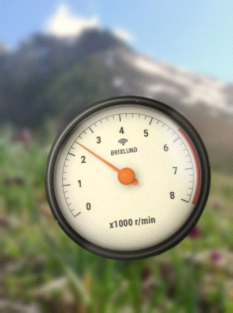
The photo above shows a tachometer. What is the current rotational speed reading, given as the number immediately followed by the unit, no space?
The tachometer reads 2400rpm
